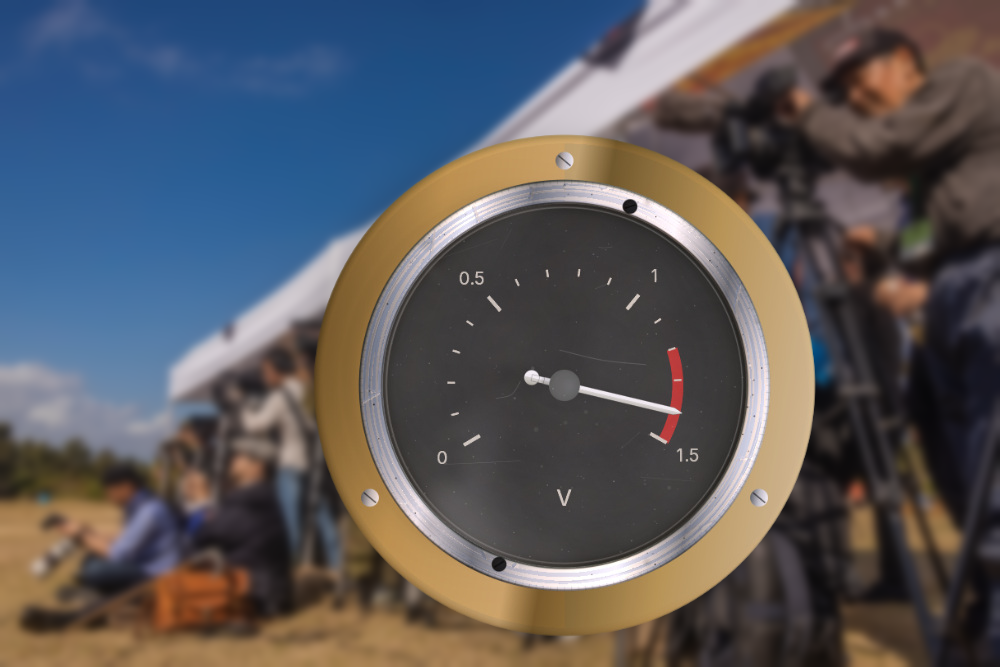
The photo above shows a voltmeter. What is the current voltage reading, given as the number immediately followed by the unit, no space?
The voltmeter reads 1.4V
